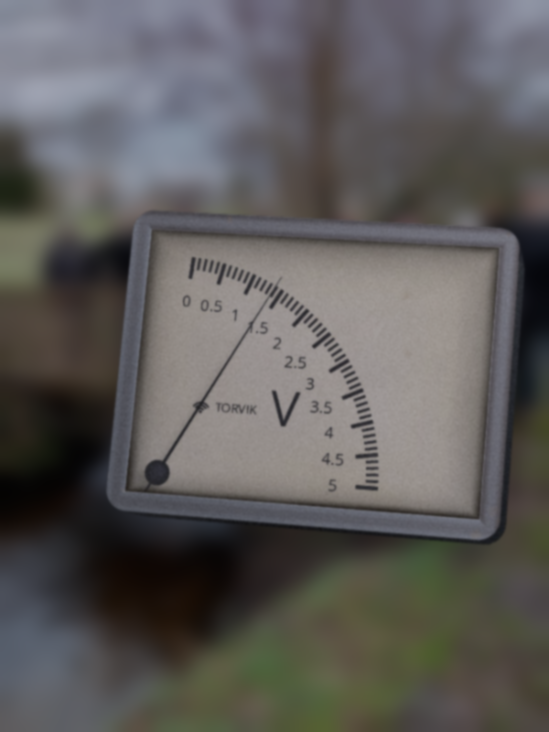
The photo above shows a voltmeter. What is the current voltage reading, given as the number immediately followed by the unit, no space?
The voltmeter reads 1.4V
